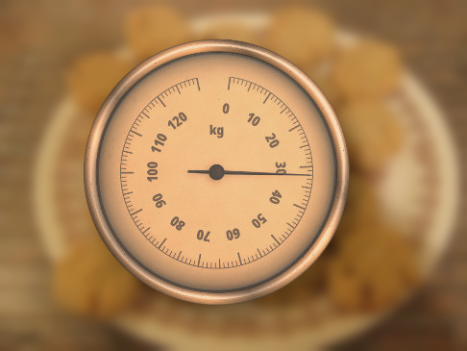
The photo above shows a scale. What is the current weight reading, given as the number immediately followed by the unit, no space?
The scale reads 32kg
